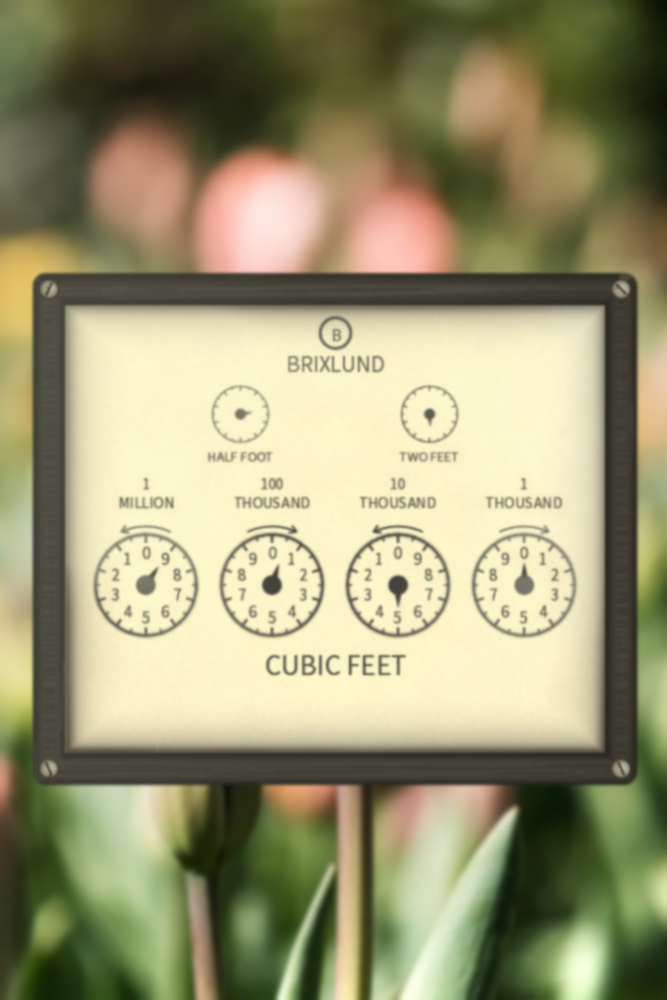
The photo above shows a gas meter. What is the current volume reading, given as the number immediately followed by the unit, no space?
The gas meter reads 905000ft³
